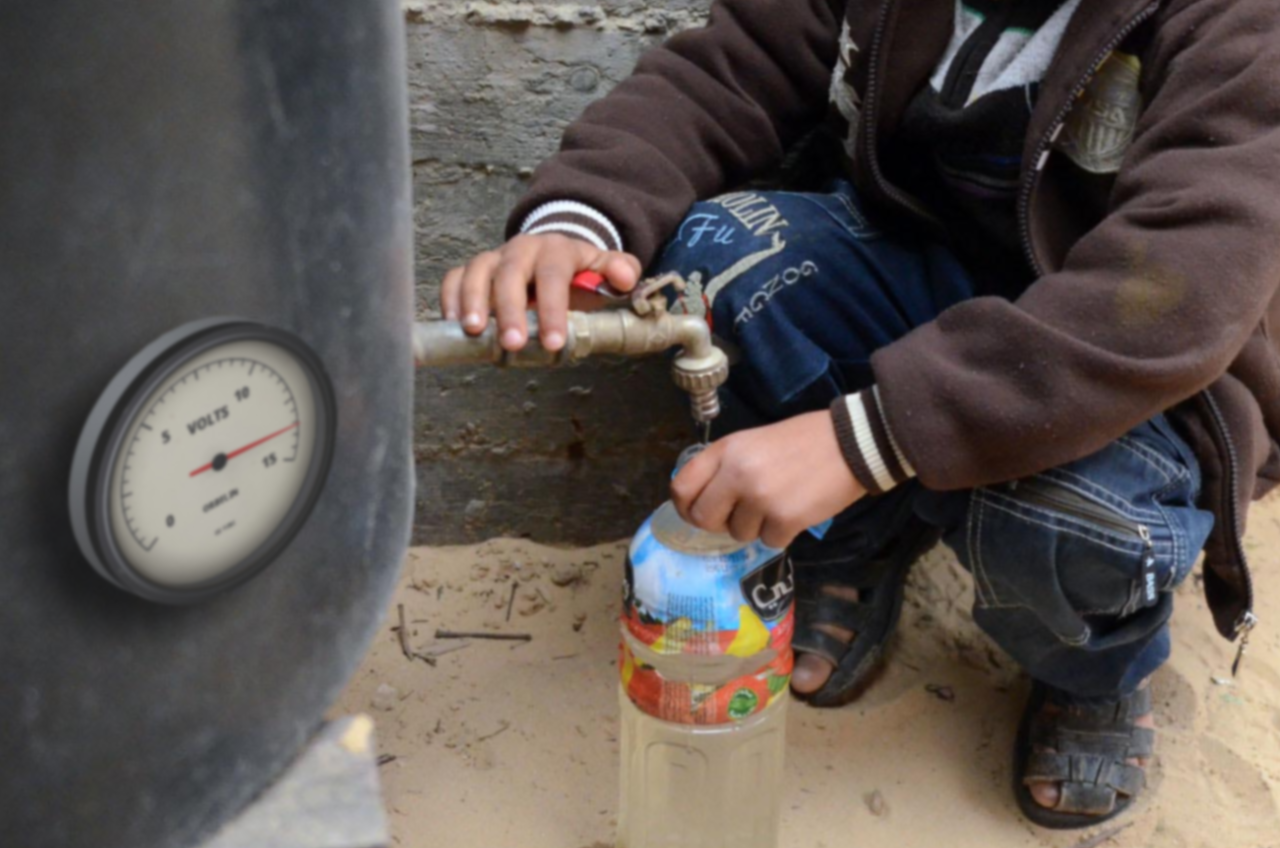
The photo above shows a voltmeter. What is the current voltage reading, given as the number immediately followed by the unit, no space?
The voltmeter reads 13.5V
